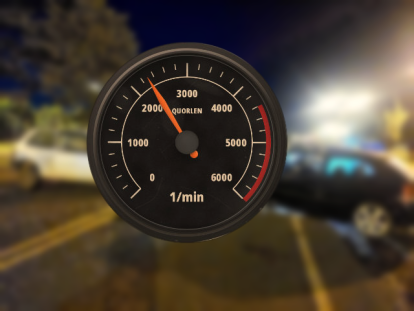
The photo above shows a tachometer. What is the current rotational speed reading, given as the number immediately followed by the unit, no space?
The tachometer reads 2300rpm
